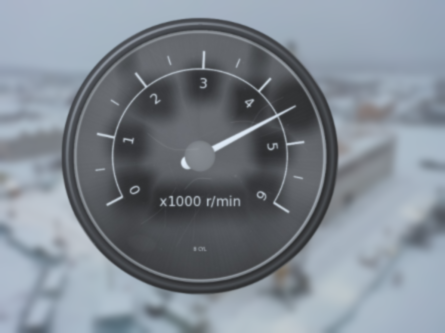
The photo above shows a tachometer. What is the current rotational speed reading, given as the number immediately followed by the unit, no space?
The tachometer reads 4500rpm
